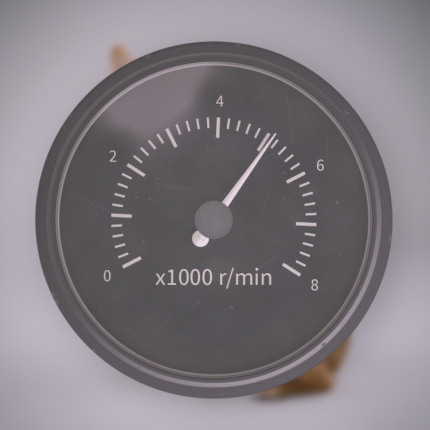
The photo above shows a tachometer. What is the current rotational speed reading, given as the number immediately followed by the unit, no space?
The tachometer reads 5100rpm
